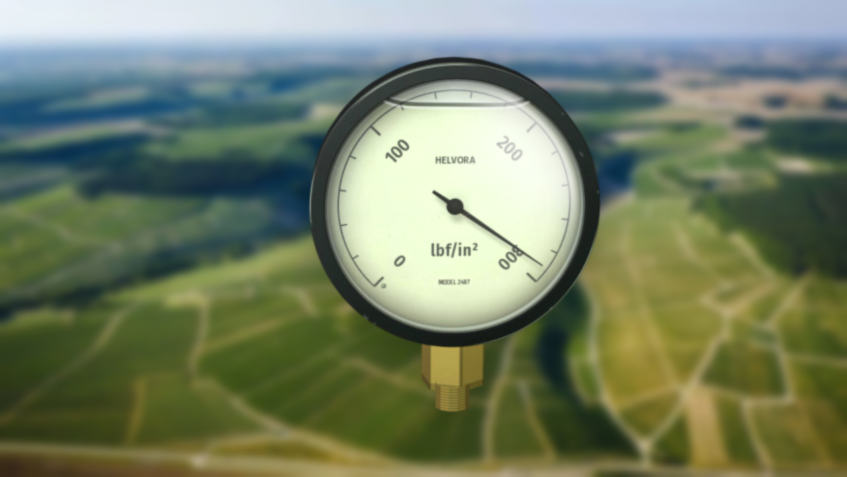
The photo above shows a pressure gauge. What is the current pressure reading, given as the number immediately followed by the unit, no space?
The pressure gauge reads 290psi
